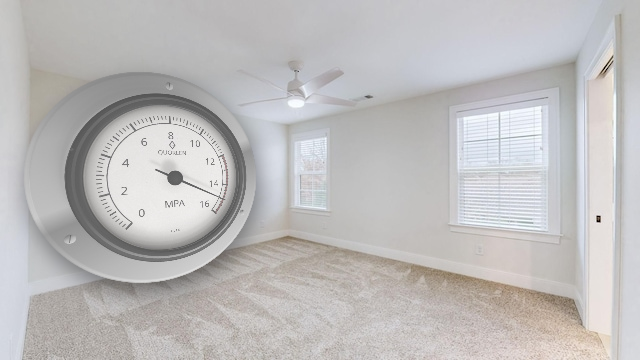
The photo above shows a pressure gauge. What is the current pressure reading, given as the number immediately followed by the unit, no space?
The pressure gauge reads 15MPa
